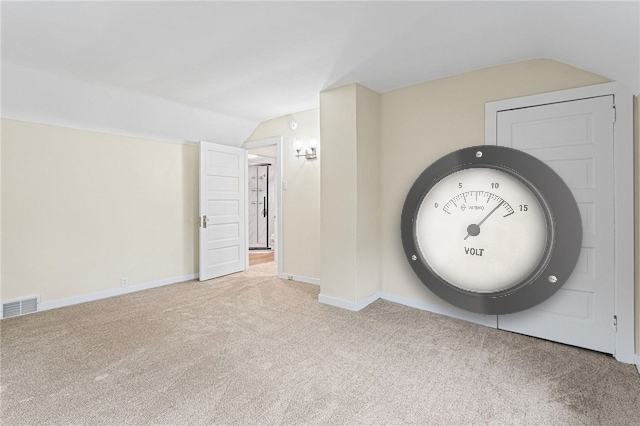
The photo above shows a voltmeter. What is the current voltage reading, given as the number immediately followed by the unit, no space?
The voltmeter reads 12.5V
